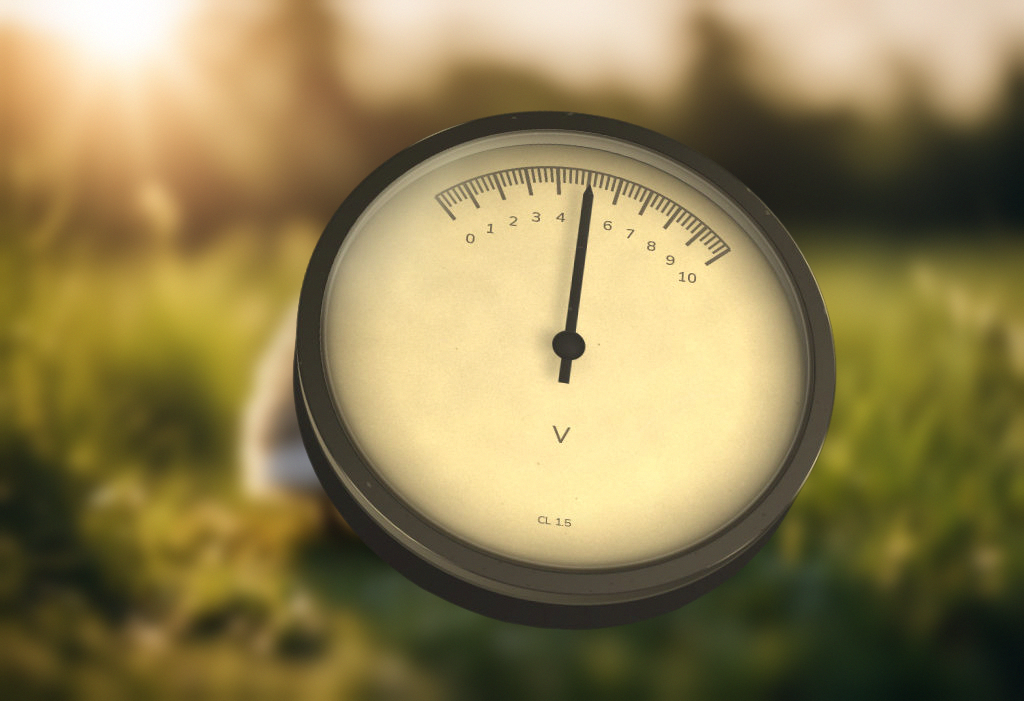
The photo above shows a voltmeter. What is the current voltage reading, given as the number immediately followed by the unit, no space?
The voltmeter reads 5V
